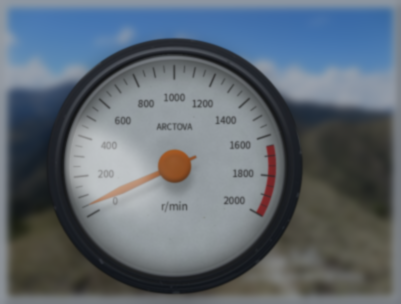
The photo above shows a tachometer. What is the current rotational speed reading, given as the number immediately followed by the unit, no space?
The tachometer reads 50rpm
